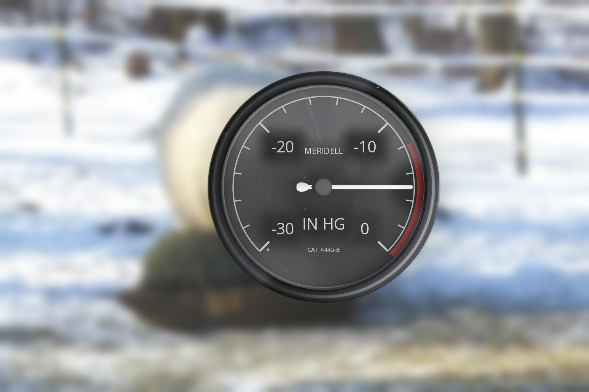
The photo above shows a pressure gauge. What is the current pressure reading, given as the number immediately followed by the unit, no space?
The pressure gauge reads -5inHg
